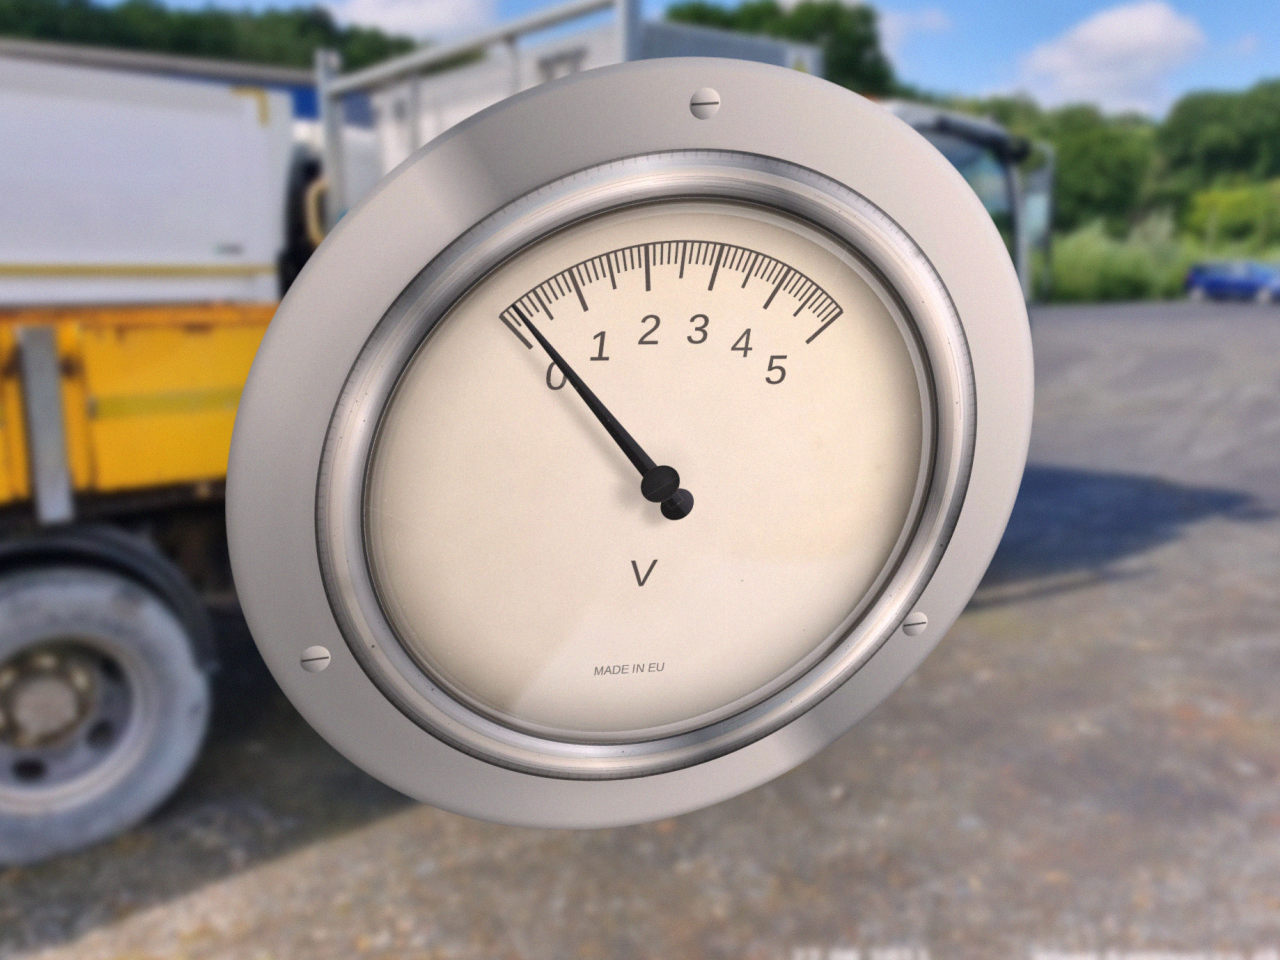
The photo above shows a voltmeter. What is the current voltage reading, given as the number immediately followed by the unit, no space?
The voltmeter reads 0.2V
